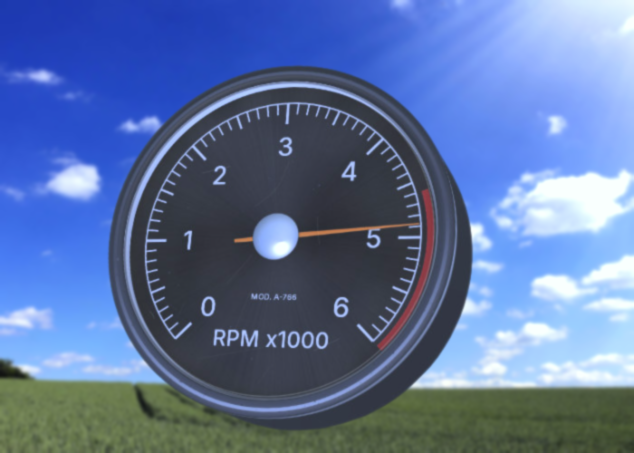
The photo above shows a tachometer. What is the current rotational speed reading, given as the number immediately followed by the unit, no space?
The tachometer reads 4900rpm
